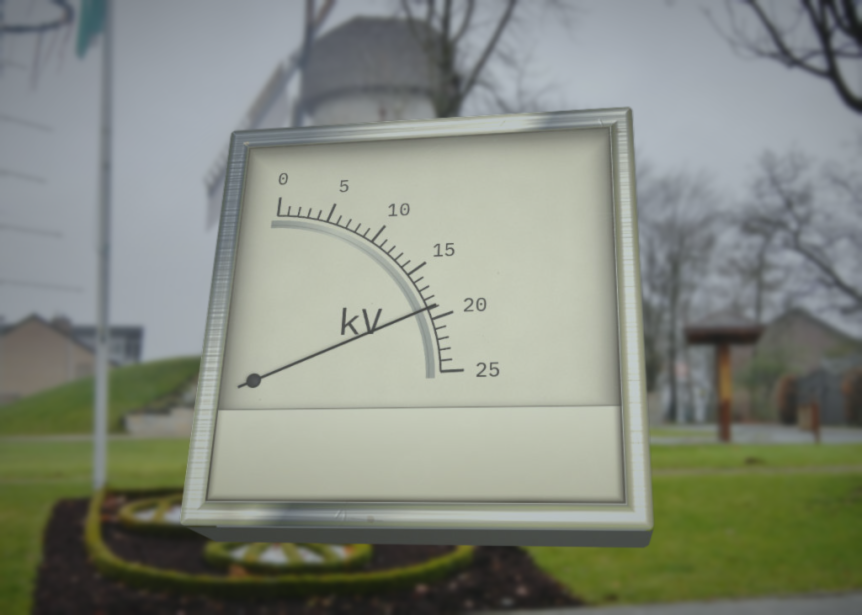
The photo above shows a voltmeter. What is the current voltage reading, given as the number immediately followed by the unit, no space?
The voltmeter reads 19kV
